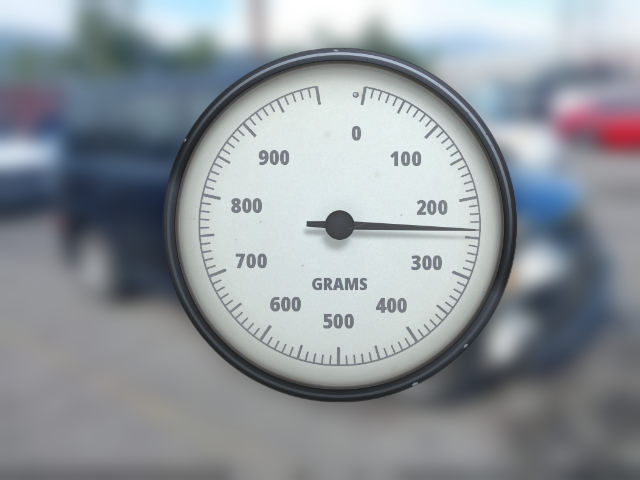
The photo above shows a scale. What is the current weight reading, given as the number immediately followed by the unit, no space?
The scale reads 240g
